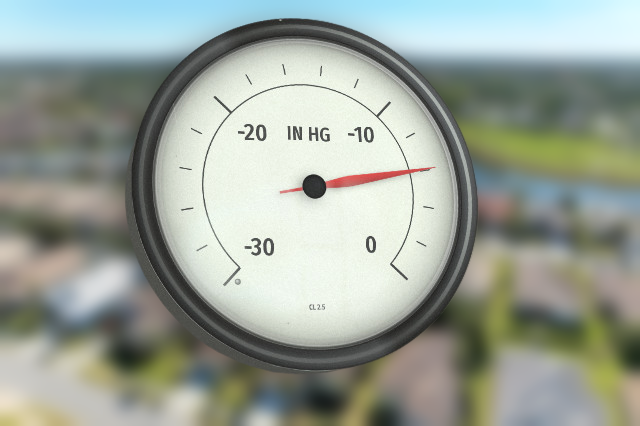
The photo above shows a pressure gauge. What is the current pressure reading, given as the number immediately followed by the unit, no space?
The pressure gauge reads -6inHg
